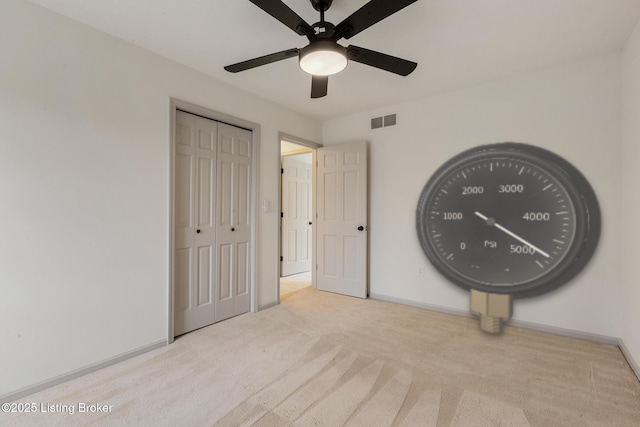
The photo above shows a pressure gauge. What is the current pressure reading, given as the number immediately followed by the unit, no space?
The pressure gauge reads 4800psi
